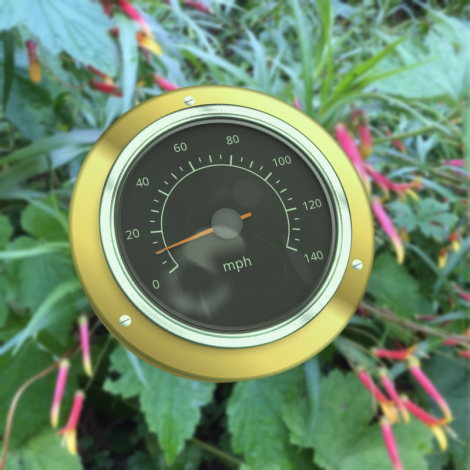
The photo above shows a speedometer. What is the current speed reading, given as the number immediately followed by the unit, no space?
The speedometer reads 10mph
